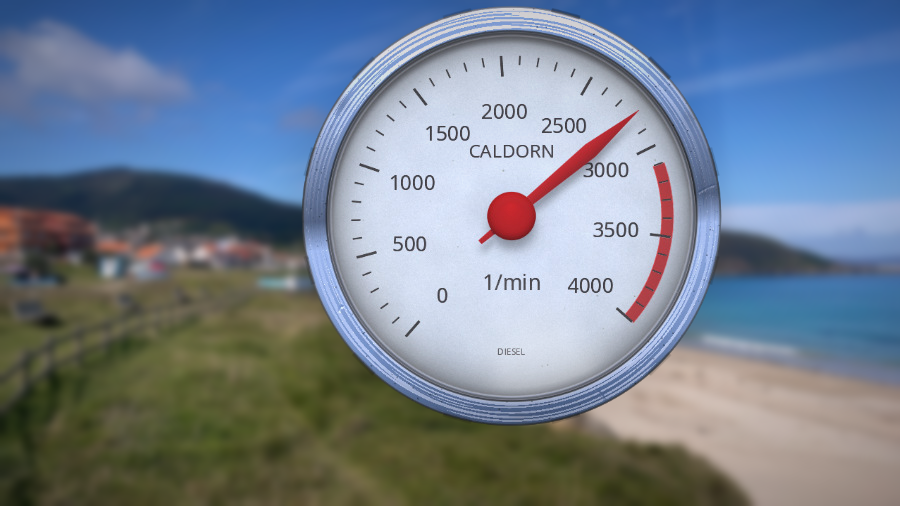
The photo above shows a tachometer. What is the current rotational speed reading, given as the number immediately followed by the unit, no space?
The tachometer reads 2800rpm
